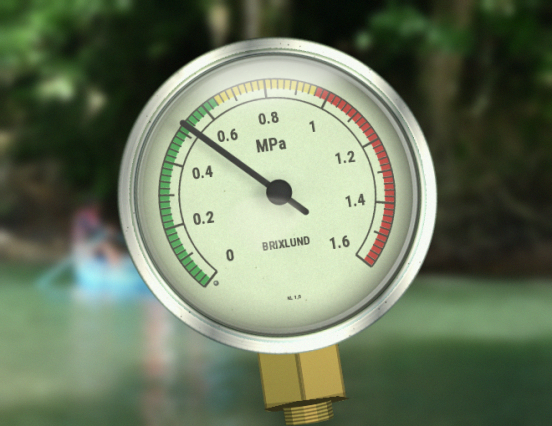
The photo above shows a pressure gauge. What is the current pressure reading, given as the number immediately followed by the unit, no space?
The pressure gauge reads 0.52MPa
